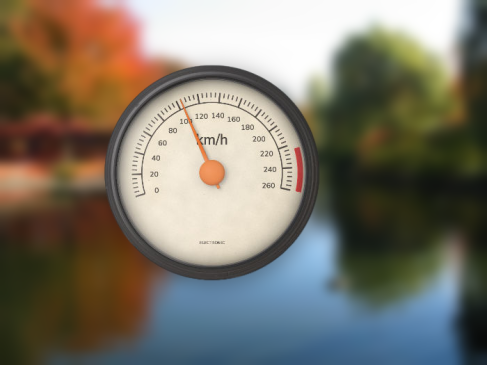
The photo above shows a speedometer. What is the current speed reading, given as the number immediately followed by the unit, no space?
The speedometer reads 104km/h
